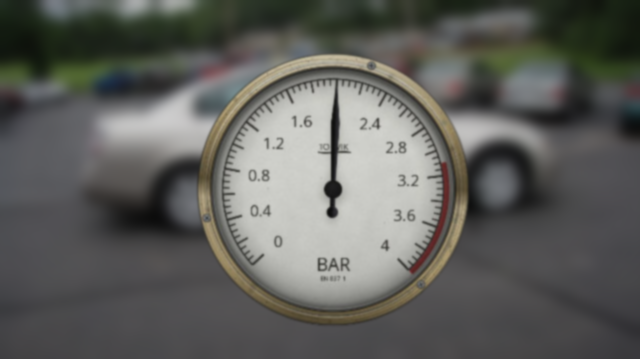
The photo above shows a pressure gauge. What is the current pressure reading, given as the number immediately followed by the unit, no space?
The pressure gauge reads 2bar
